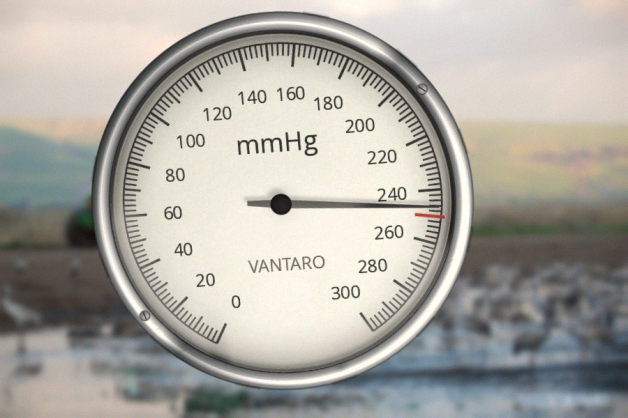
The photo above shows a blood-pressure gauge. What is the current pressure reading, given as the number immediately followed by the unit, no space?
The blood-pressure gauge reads 246mmHg
